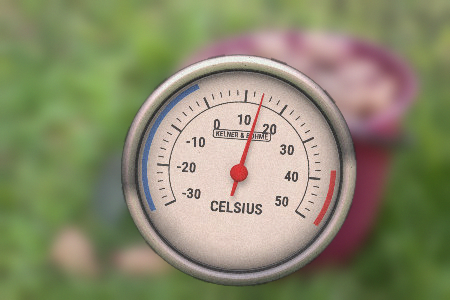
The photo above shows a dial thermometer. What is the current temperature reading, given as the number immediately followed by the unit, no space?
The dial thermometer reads 14°C
